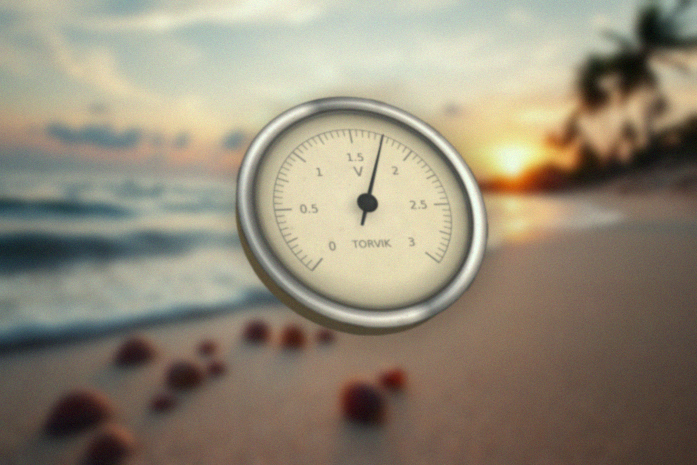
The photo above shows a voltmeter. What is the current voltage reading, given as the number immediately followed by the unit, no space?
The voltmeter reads 1.75V
